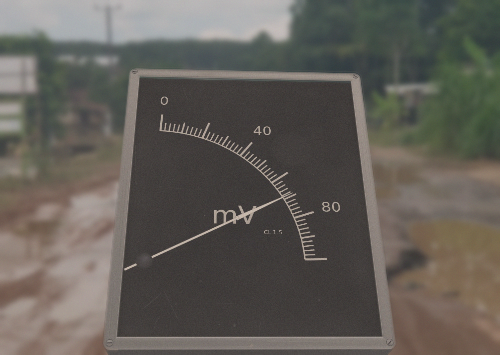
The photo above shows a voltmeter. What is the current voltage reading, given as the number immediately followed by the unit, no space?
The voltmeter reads 70mV
